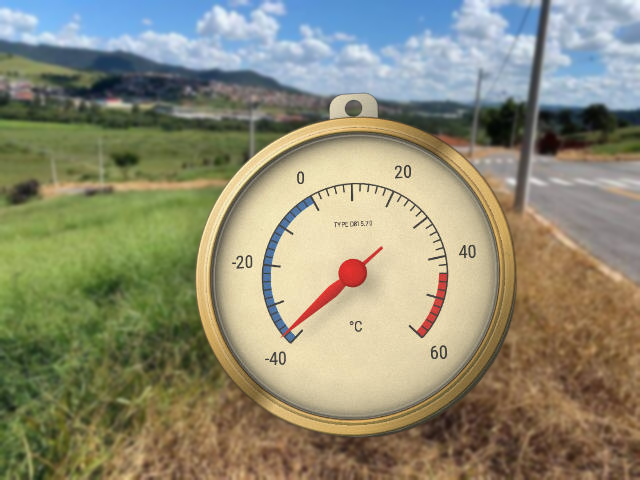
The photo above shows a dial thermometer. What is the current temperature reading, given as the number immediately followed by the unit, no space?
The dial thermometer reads -38°C
